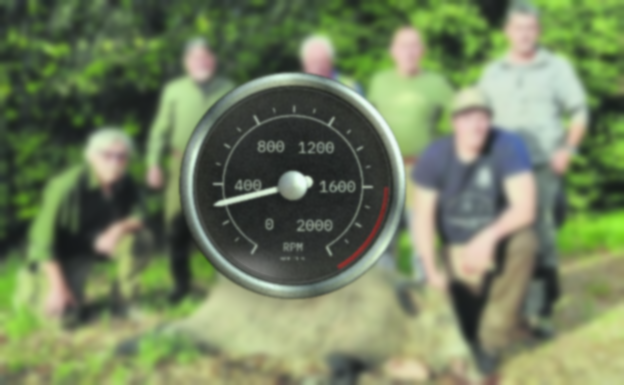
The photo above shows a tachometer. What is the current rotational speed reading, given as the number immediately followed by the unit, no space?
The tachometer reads 300rpm
